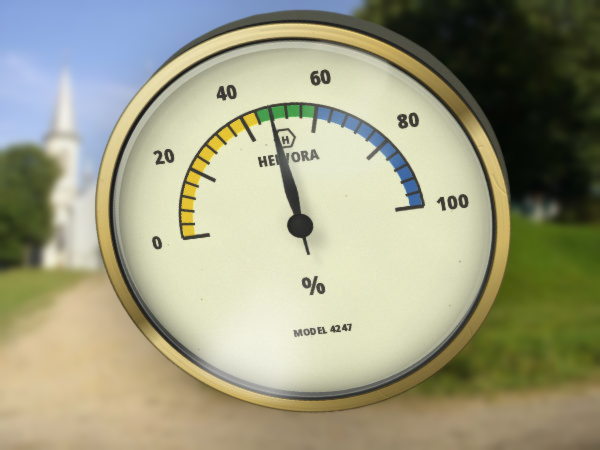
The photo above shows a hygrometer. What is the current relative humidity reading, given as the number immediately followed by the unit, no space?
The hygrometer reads 48%
